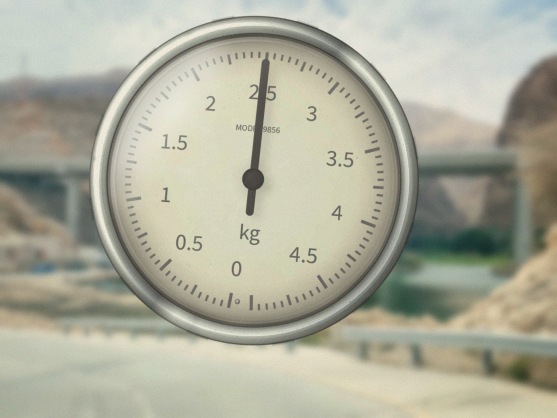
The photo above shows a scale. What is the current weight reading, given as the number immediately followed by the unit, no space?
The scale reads 2.5kg
